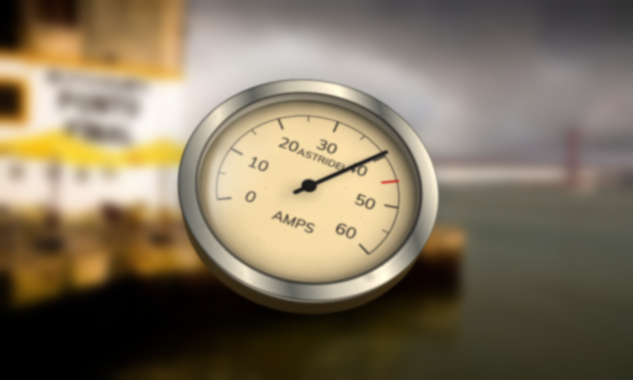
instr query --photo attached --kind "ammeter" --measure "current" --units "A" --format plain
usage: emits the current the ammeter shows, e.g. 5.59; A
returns 40; A
